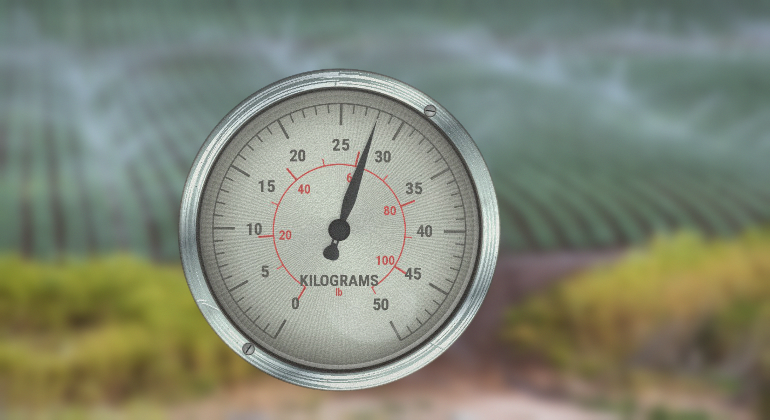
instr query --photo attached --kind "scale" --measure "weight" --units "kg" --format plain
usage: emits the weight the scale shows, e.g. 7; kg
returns 28; kg
